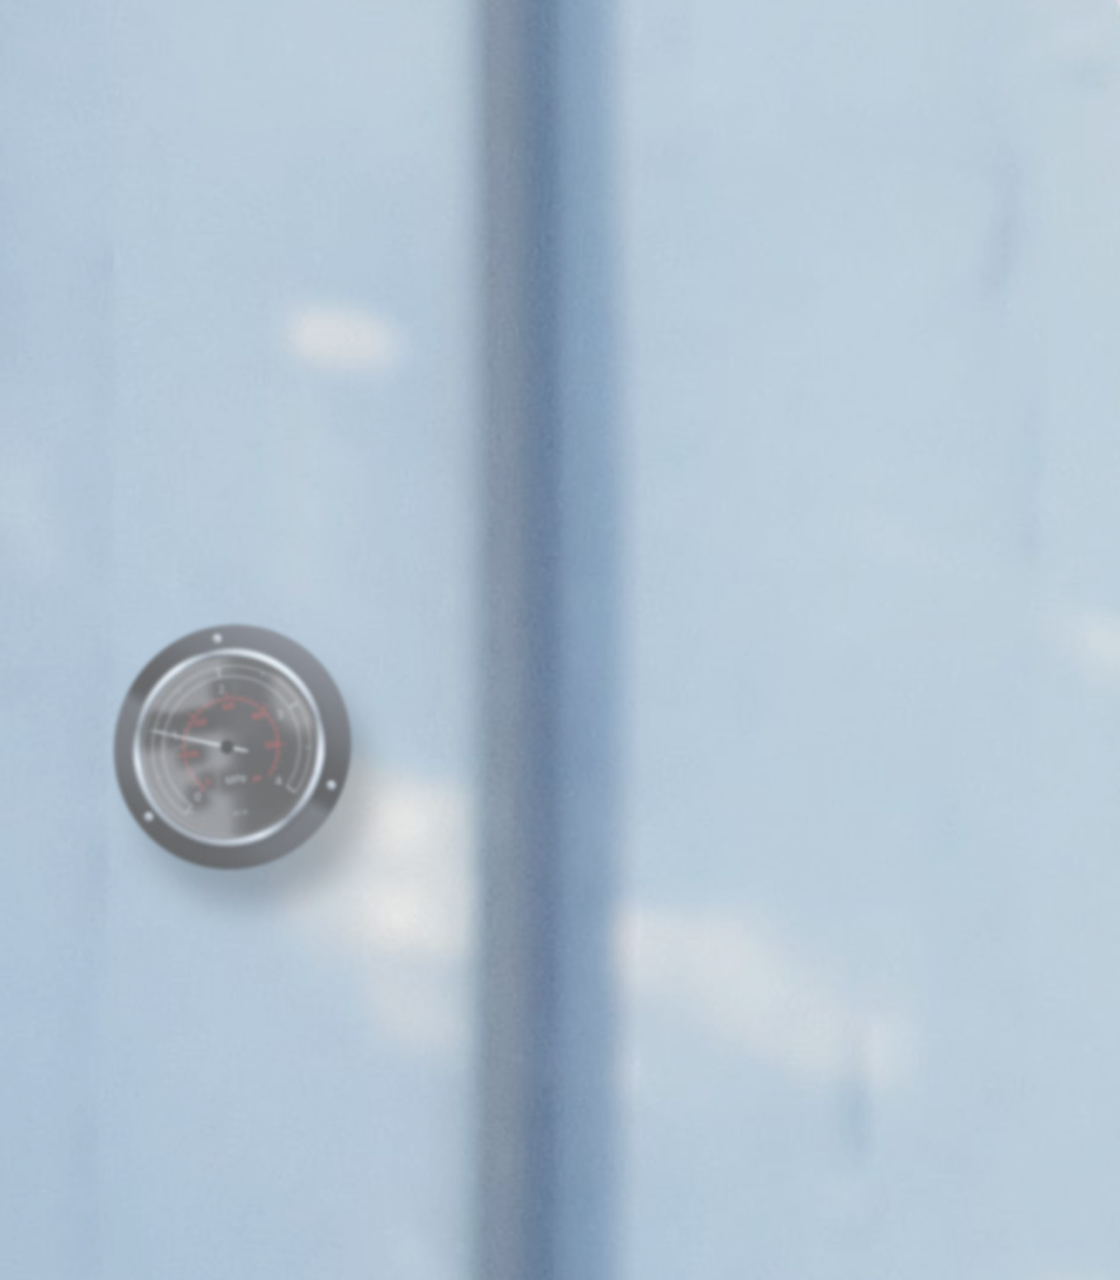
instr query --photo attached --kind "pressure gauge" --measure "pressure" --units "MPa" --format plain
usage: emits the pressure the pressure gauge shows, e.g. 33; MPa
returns 1; MPa
